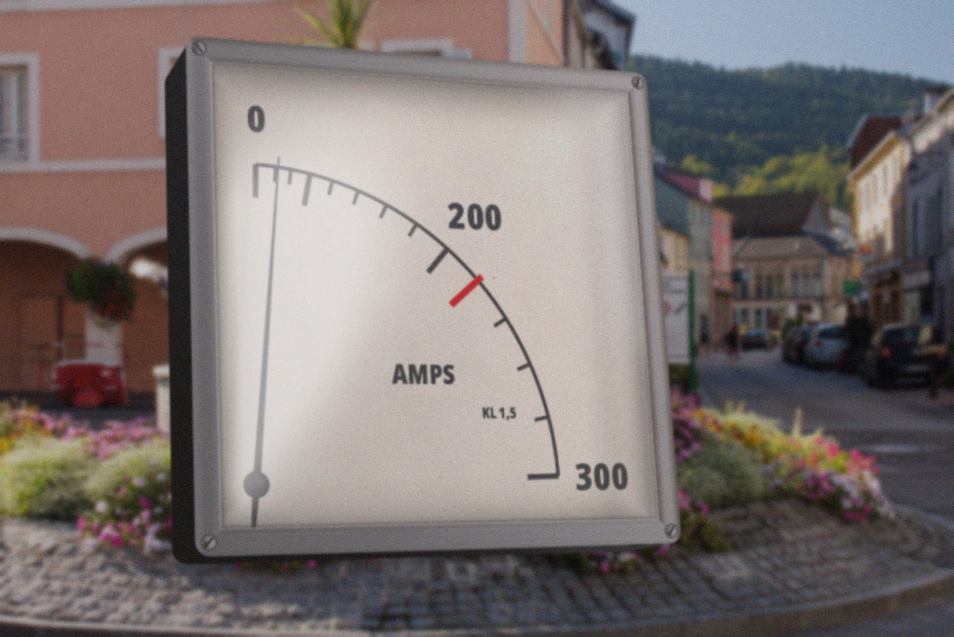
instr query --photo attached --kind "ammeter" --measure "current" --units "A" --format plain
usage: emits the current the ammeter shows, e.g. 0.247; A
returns 60; A
